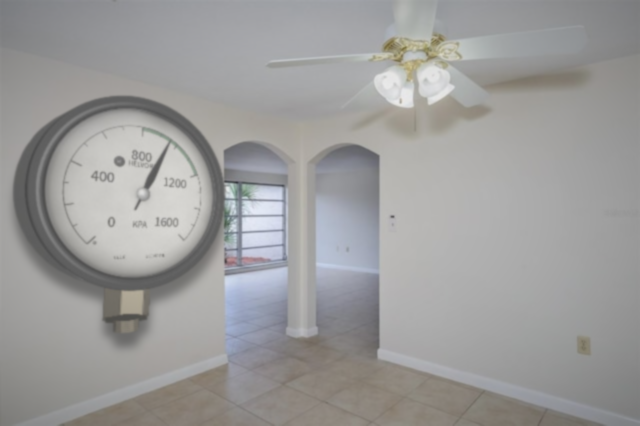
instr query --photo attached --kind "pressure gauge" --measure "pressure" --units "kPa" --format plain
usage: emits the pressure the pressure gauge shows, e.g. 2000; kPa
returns 950; kPa
